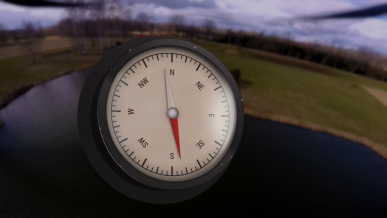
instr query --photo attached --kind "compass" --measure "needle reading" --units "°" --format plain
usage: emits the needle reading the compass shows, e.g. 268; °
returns 170; °
